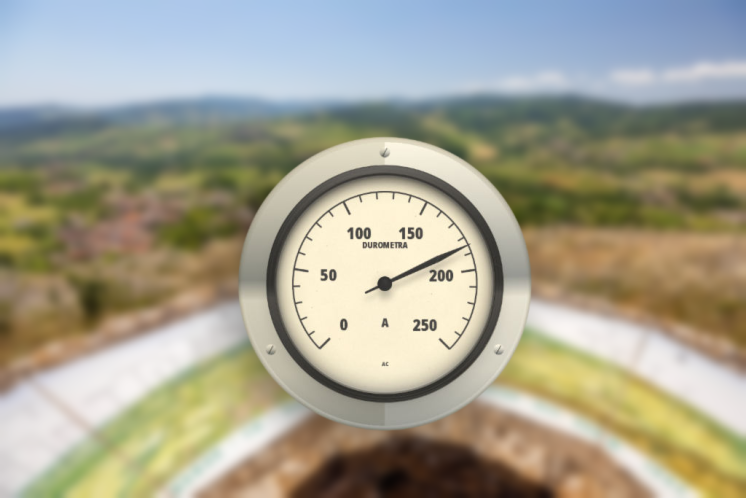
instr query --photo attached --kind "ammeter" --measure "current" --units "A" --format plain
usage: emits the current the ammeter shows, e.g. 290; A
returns 185; A
